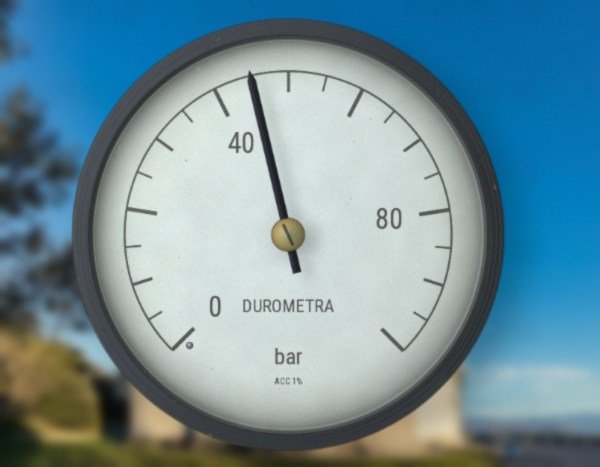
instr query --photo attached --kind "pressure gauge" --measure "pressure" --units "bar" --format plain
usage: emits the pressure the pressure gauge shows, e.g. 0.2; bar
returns 45; bar
